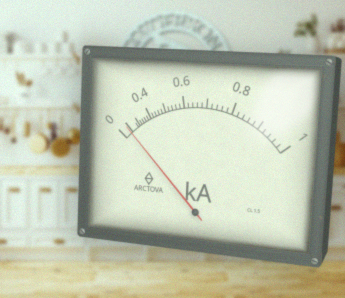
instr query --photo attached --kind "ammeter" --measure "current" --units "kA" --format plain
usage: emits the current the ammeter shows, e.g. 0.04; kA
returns 0.2; kA
